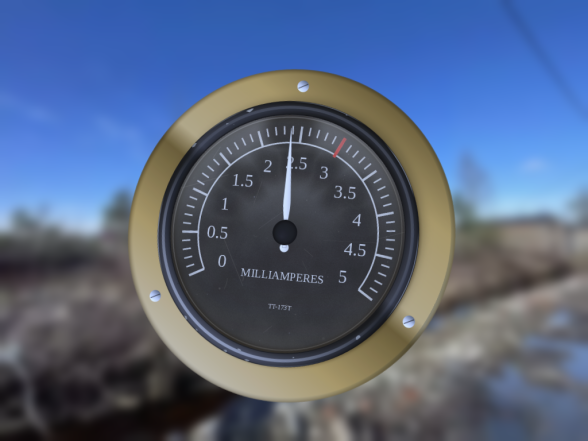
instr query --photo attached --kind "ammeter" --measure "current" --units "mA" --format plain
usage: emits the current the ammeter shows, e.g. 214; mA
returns 2.4; mA
